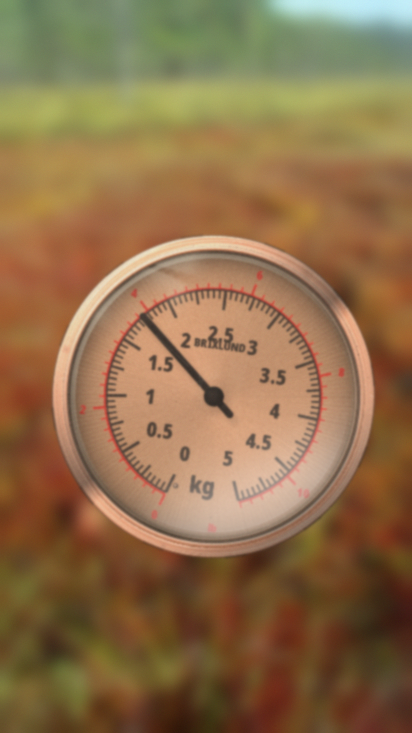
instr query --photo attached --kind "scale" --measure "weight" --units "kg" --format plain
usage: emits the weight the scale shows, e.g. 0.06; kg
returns 1.75; kg
